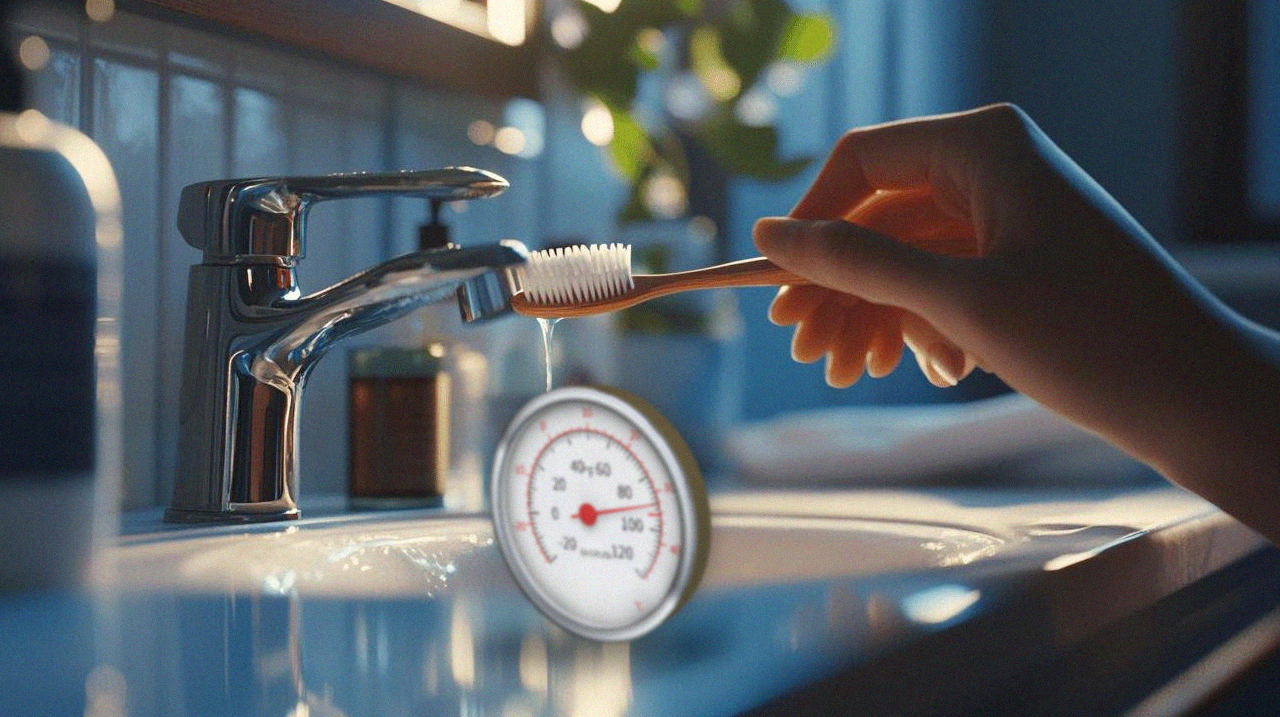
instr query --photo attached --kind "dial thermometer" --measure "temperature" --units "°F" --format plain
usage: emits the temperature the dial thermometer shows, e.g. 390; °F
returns 90; °F
